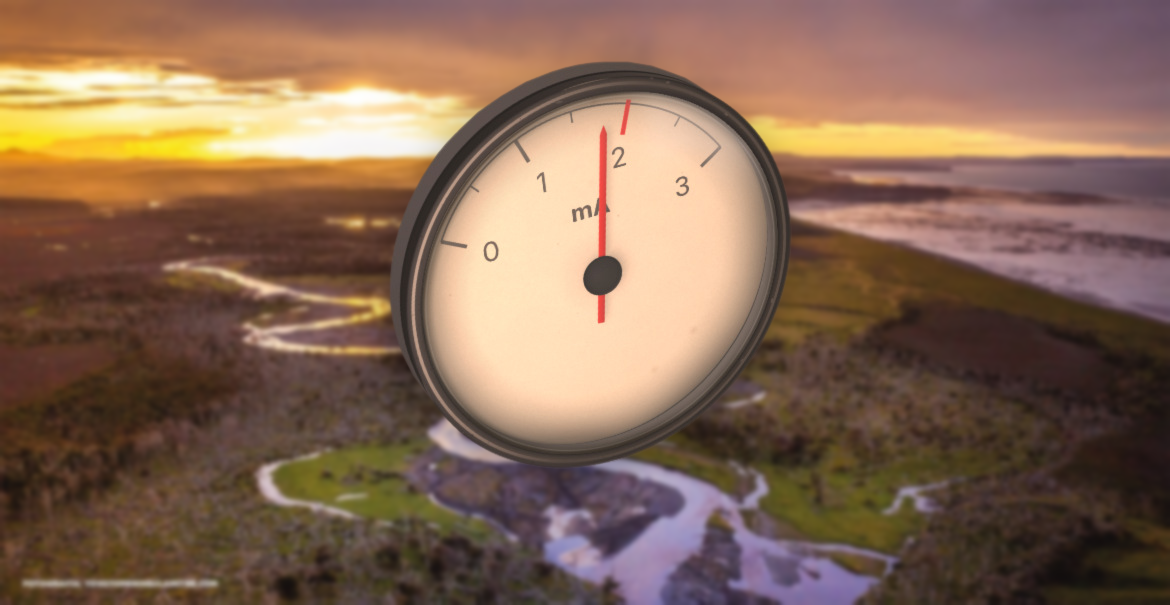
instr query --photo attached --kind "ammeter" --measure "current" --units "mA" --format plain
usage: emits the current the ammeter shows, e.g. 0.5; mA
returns 1.75; mA
